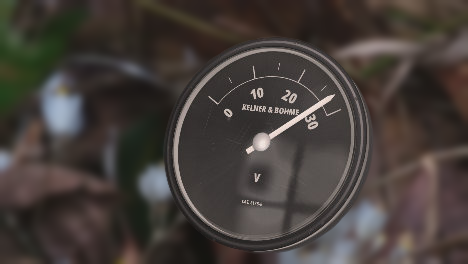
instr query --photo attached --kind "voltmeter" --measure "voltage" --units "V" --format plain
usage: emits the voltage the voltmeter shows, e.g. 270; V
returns 27.5; V
